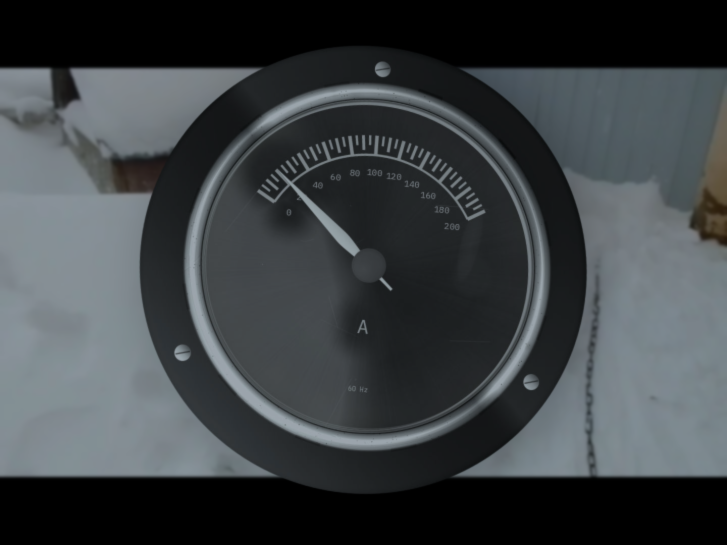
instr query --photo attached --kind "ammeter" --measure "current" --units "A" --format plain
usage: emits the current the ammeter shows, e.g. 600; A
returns 20; A
